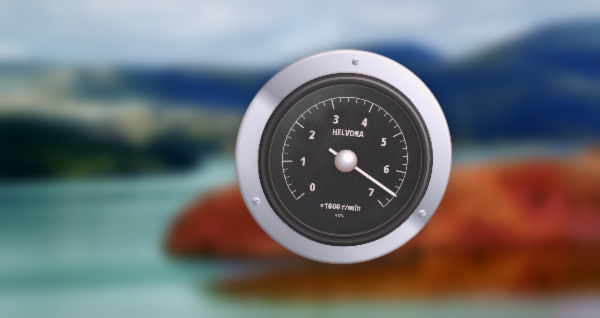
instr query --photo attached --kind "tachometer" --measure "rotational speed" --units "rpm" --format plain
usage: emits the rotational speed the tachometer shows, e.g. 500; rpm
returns 6600; rpm
